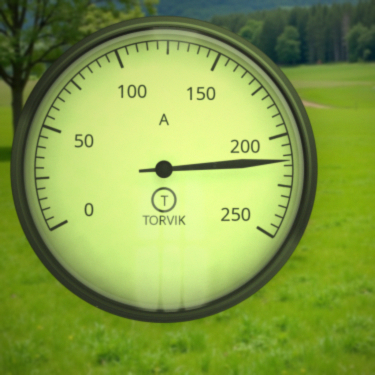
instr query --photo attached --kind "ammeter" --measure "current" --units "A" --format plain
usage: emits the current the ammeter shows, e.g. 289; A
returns 212.5; A
